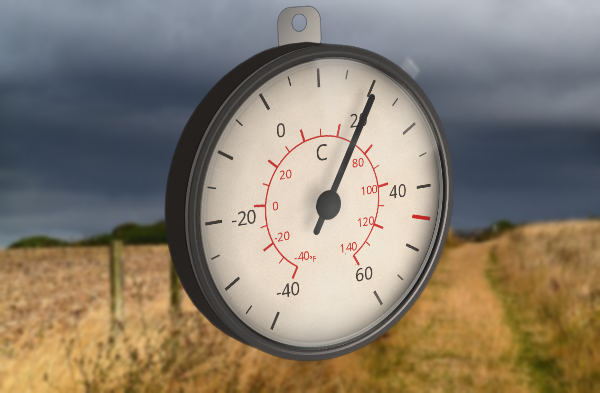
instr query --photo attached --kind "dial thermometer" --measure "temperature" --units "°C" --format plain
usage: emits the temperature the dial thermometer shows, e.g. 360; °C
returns 20; °C
